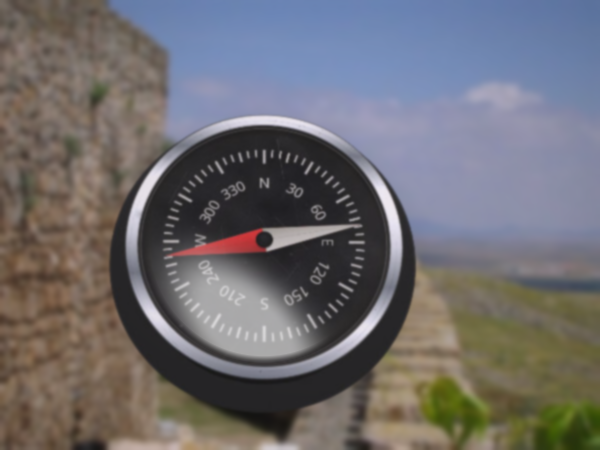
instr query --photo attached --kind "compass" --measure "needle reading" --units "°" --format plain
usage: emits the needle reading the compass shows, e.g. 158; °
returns 260; °
